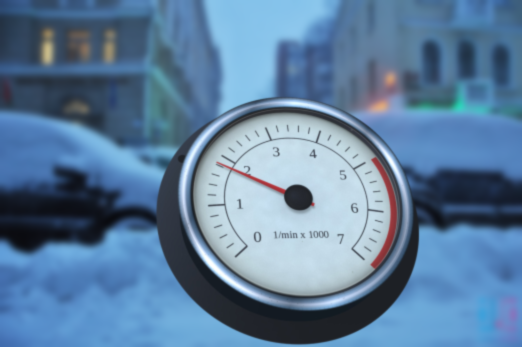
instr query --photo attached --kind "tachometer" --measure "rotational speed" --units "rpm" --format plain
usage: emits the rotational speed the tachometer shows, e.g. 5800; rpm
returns 1800; rpm
